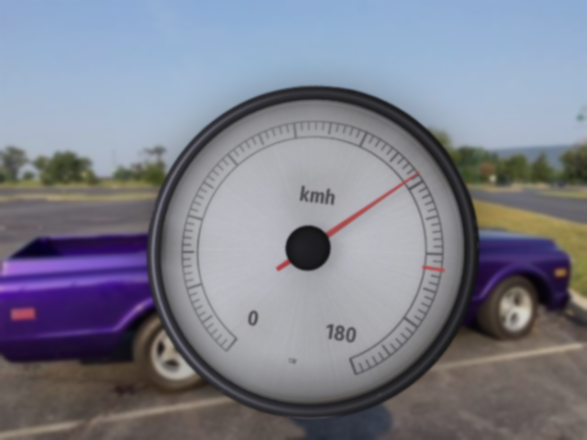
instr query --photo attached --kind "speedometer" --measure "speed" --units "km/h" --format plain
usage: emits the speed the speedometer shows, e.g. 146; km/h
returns 118; km/h
